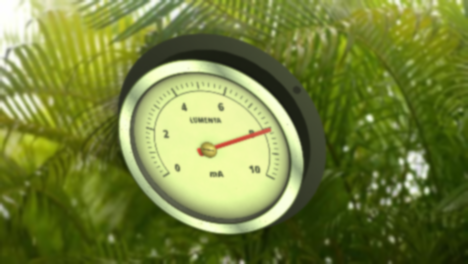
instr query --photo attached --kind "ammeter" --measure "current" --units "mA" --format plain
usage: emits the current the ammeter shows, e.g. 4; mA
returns 8; mA
